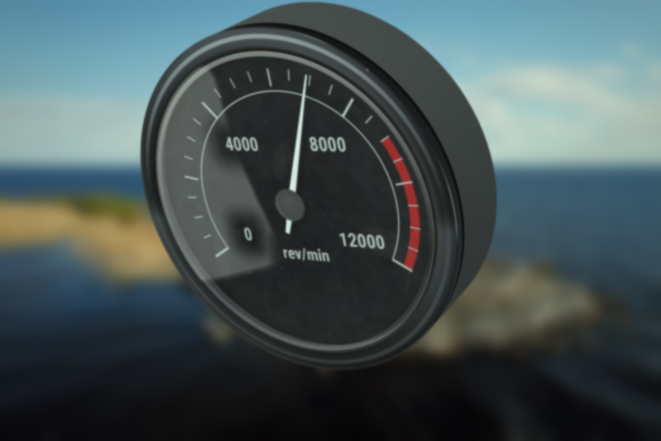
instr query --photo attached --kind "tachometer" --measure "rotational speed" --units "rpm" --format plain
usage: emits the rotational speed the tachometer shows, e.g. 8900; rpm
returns 7000; rpm
